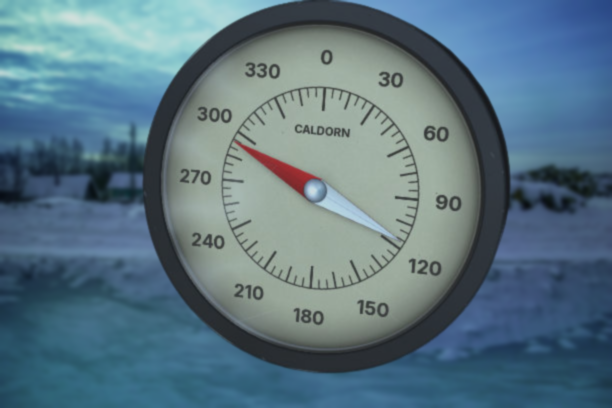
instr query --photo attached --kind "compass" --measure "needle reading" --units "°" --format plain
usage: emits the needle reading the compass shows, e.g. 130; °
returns 295; °
